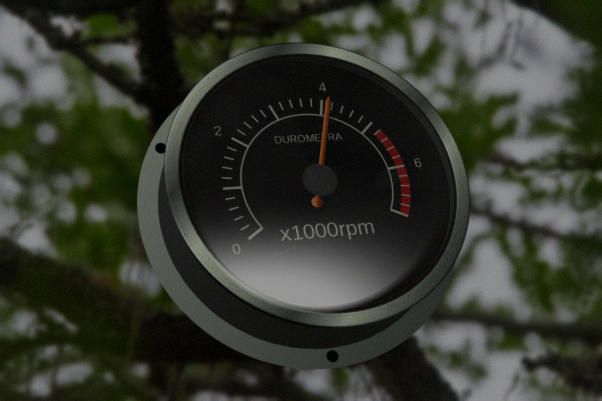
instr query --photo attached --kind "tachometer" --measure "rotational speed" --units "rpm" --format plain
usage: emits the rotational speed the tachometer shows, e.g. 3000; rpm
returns 4100; rpm
